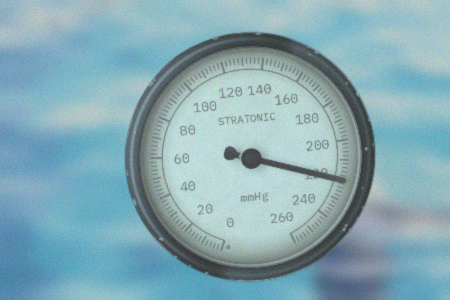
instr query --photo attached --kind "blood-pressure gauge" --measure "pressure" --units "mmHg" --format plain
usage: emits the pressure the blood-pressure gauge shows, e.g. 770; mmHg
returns 220; mmHg
